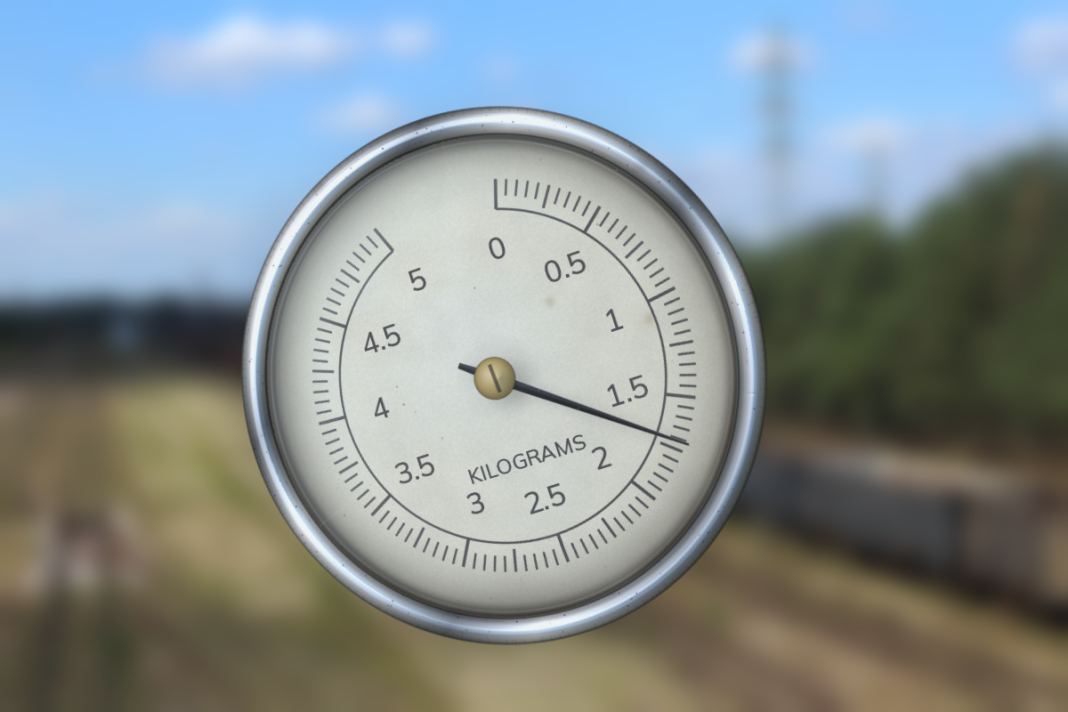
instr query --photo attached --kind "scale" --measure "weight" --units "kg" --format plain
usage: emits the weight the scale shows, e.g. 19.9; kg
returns 1.7; kg
